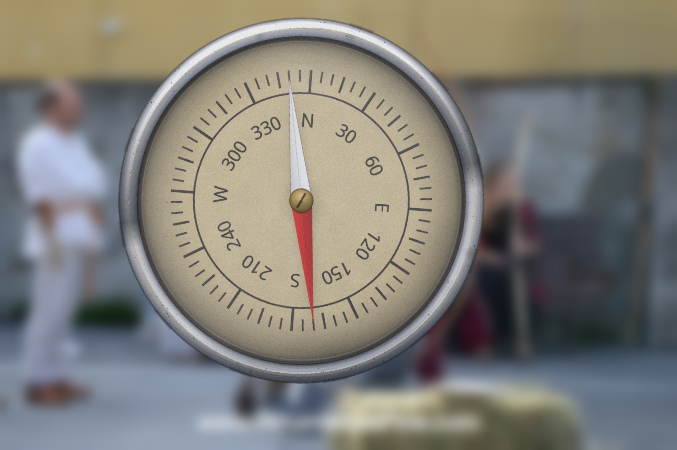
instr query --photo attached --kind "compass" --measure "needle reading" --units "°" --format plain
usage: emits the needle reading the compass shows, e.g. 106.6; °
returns 170; °
